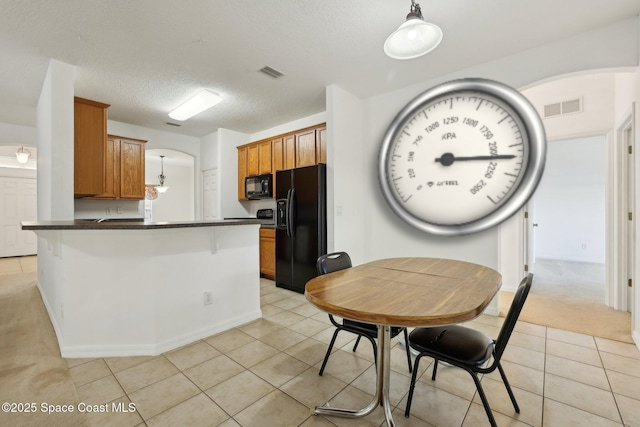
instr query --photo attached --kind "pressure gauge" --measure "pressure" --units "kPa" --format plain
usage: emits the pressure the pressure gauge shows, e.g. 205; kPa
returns 2100; kPa
